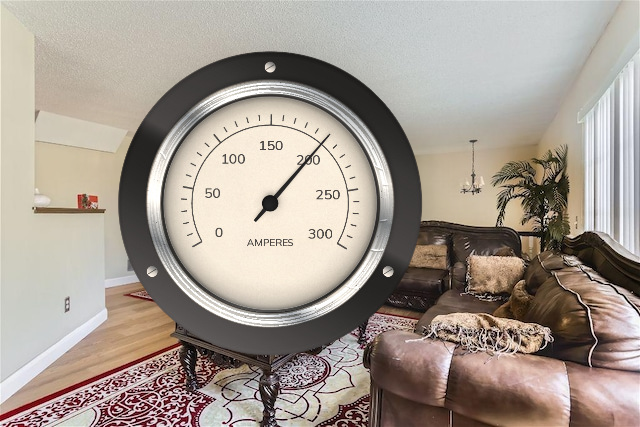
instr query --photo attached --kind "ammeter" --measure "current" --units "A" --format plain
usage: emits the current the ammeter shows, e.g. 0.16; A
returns 200; A
